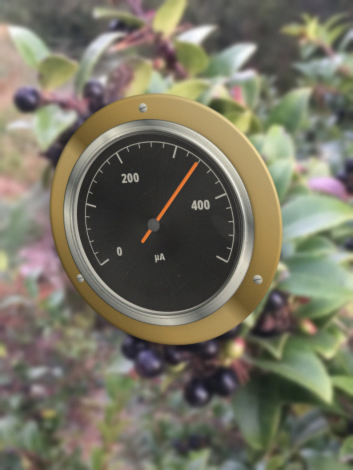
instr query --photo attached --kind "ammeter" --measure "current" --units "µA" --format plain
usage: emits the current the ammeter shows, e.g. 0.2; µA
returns 340; µA
